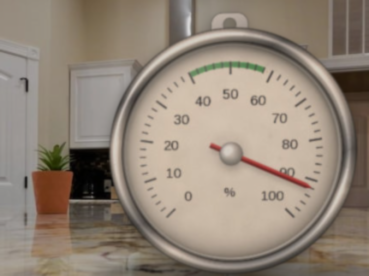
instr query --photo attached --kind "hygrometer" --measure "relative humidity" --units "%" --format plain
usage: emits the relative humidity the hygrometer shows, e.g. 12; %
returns 92; %
